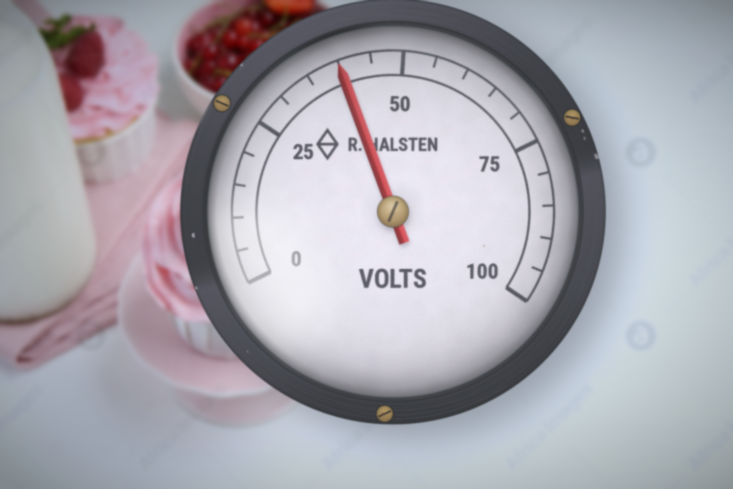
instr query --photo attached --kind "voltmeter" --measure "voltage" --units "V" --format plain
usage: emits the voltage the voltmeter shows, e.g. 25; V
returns 40; V
